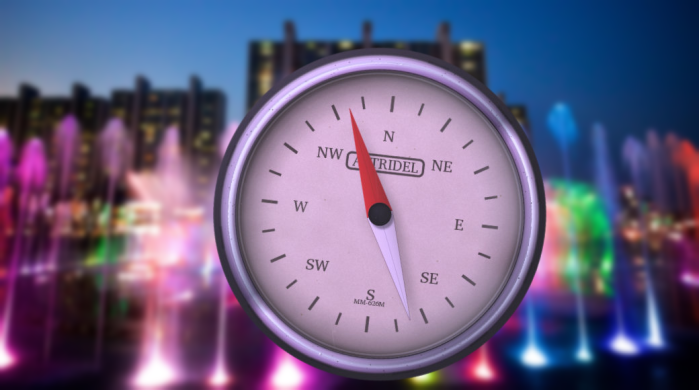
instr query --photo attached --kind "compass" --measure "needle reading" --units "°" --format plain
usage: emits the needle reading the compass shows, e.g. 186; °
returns 337.5; °
